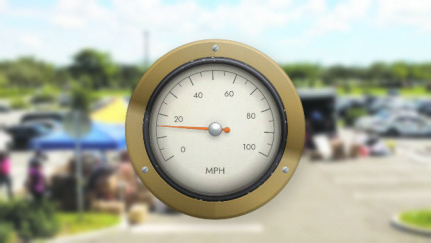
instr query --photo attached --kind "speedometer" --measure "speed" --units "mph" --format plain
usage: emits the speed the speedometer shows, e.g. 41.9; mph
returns 15; mph
